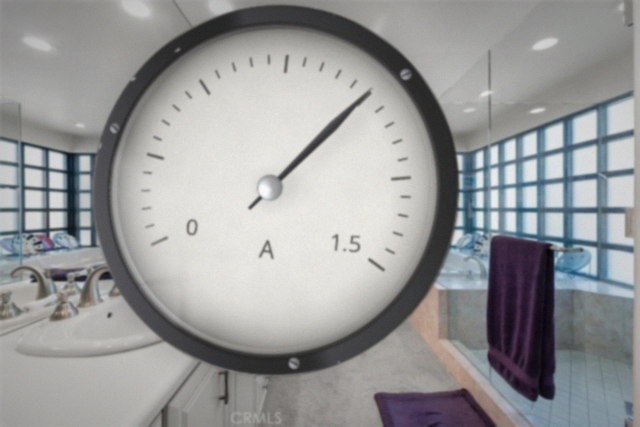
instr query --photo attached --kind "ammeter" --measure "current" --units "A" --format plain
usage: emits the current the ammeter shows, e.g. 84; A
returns 1; A
